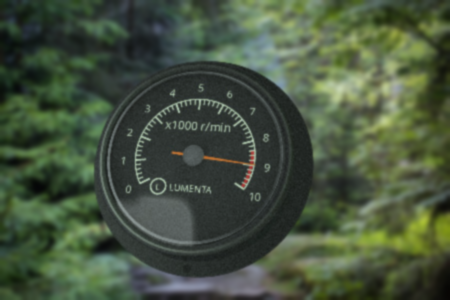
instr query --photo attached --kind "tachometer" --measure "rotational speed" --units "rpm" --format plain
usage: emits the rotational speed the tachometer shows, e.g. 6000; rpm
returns 9000; rpm
